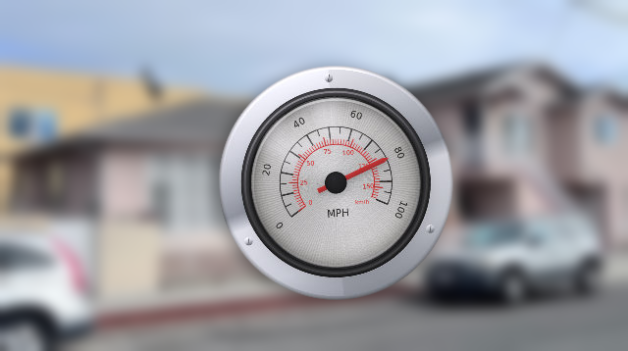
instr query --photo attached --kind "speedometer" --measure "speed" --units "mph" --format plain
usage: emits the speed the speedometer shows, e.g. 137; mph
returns 80; mph
